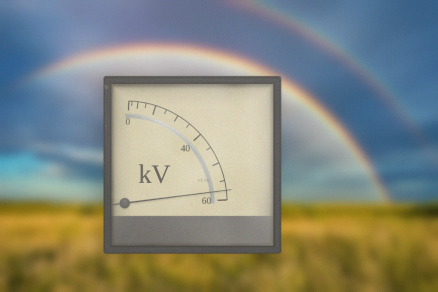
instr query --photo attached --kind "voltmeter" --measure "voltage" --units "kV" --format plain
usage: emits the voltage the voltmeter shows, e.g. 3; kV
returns 57.5; kV
